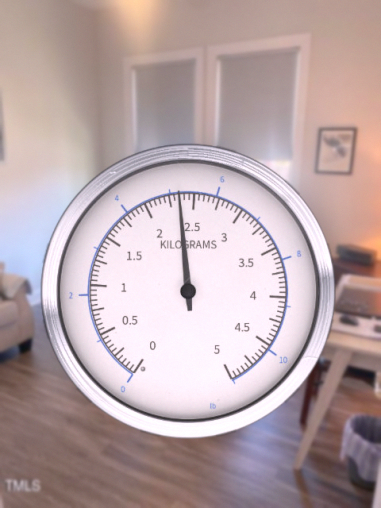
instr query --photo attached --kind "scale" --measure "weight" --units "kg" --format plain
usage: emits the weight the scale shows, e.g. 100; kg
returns 2.35; kg
